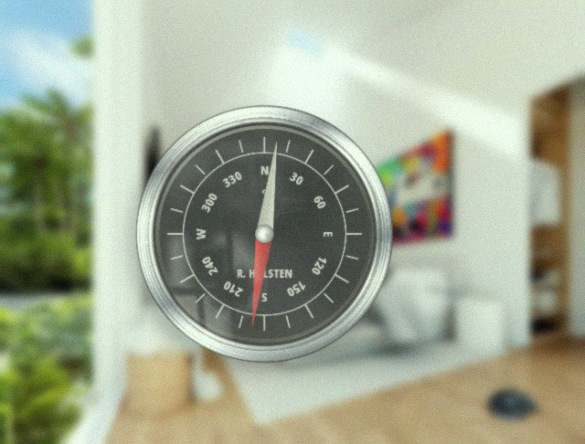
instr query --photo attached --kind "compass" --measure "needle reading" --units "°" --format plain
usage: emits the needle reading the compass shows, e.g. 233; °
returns 187.5; °
